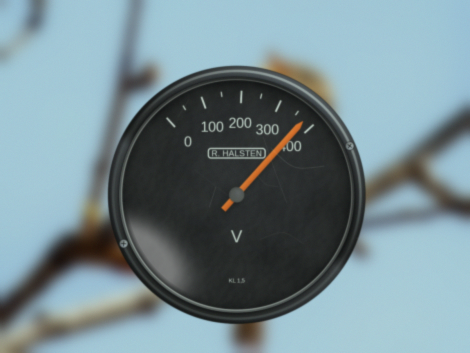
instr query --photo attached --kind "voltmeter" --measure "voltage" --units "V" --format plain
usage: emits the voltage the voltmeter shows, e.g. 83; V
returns 375; V
